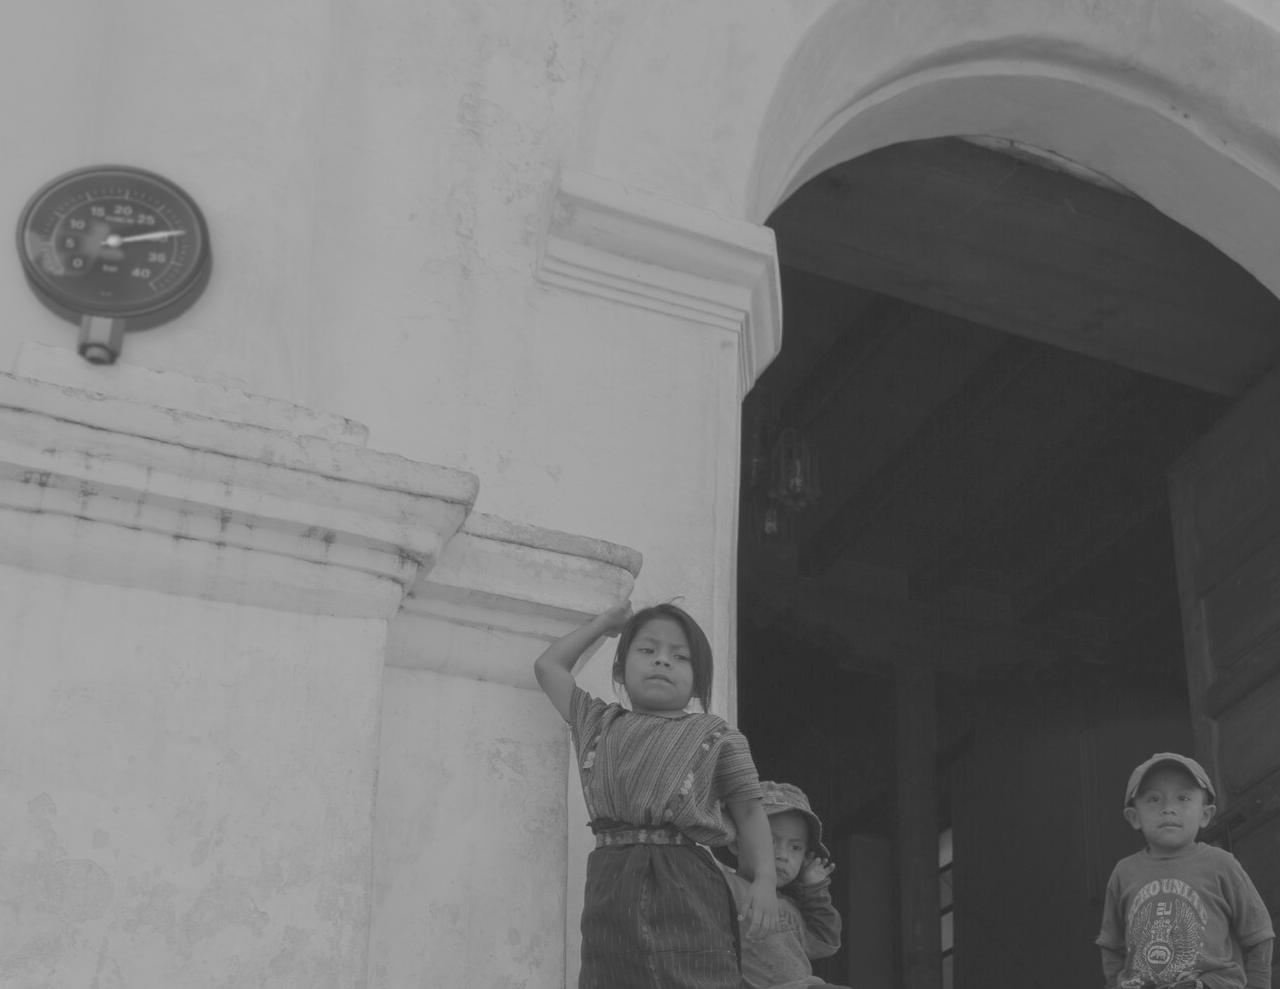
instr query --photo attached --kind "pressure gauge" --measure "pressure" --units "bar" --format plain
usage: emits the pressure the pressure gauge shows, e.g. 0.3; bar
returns 30; bar
